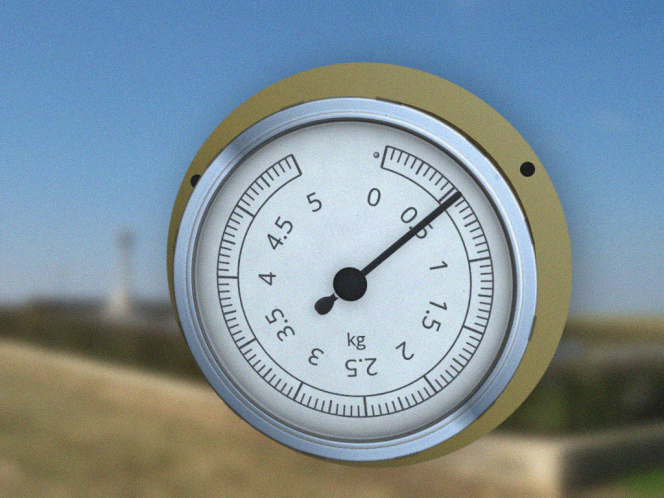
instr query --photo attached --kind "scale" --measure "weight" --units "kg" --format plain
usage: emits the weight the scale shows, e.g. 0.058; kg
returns 0.55; kg
